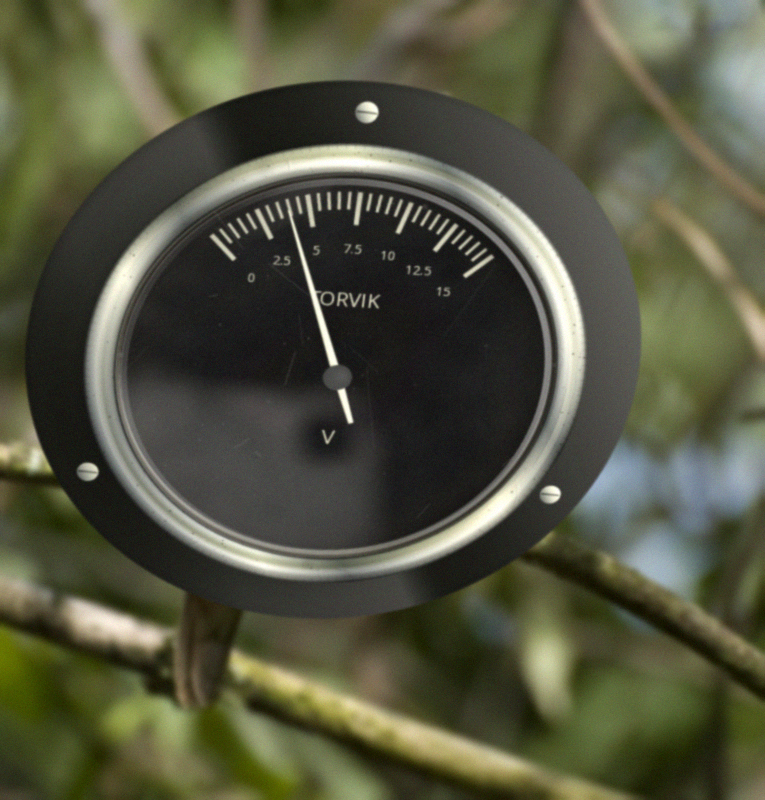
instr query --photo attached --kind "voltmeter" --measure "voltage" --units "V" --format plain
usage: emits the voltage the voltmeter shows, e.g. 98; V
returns 4; V
